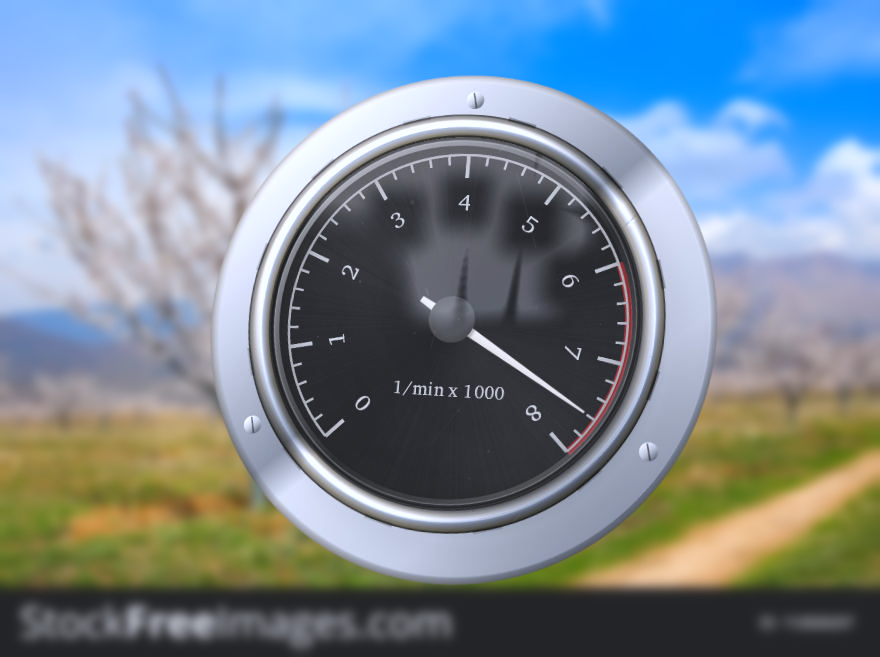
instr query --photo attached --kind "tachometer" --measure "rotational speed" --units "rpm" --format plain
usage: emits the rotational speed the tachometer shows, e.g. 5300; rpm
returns 7600; rpm
